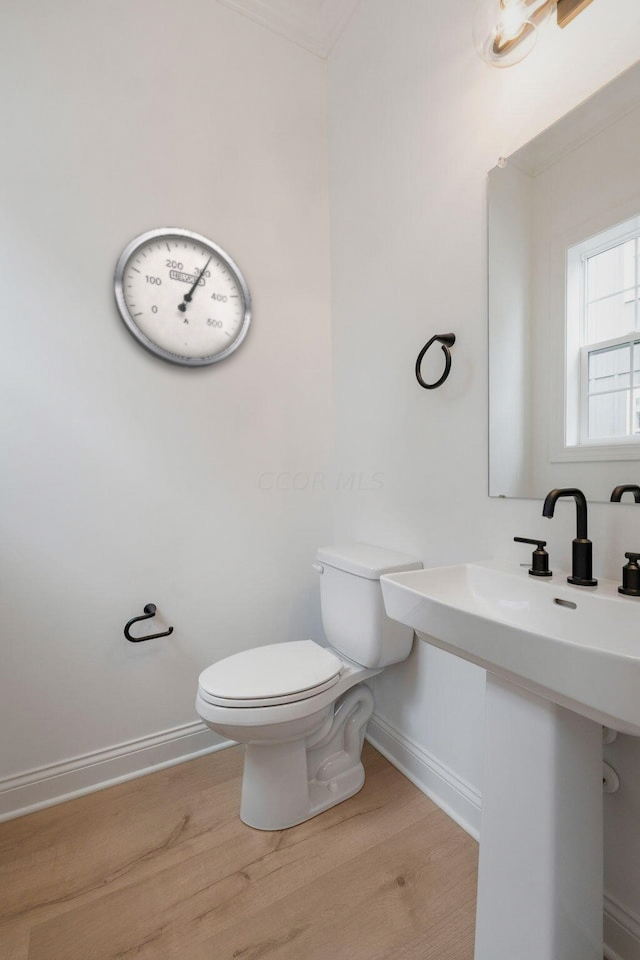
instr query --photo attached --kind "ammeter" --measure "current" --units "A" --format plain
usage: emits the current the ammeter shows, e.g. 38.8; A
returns 300; A
